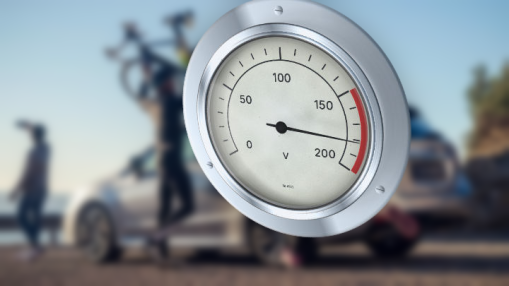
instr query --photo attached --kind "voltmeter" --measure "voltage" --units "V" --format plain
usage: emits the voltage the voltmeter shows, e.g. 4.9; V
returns 180; V
